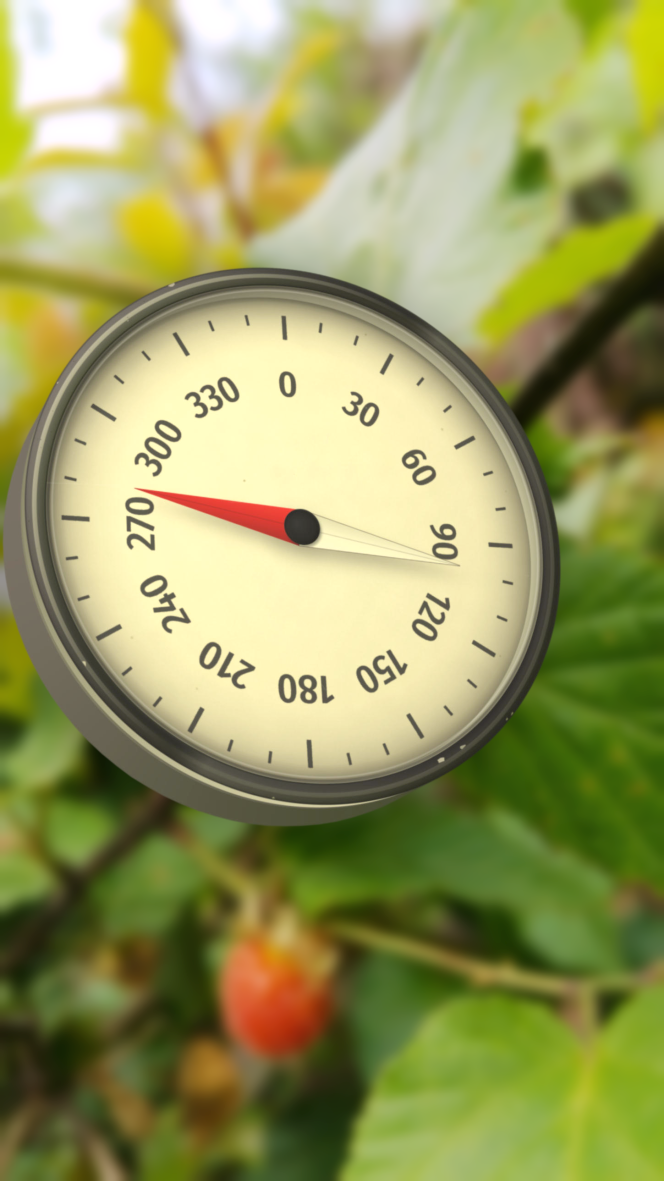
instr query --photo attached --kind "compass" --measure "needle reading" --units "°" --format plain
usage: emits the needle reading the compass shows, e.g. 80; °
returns 280; °
